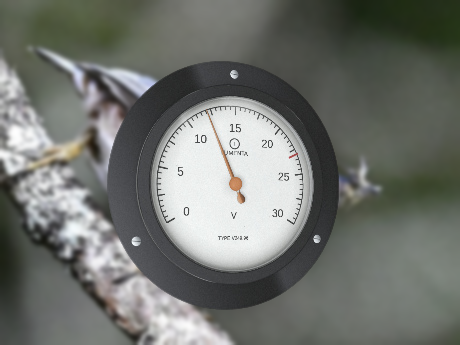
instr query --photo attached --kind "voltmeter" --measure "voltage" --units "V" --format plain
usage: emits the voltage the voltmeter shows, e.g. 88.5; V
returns 12; V
